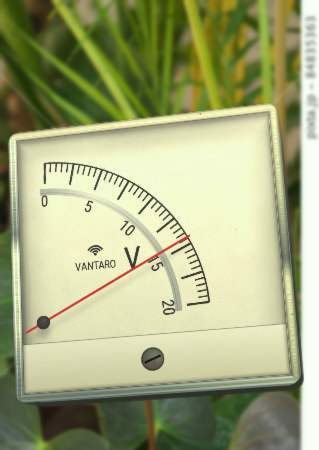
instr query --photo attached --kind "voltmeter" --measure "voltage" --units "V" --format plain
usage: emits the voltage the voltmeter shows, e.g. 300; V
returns 14.5; V
